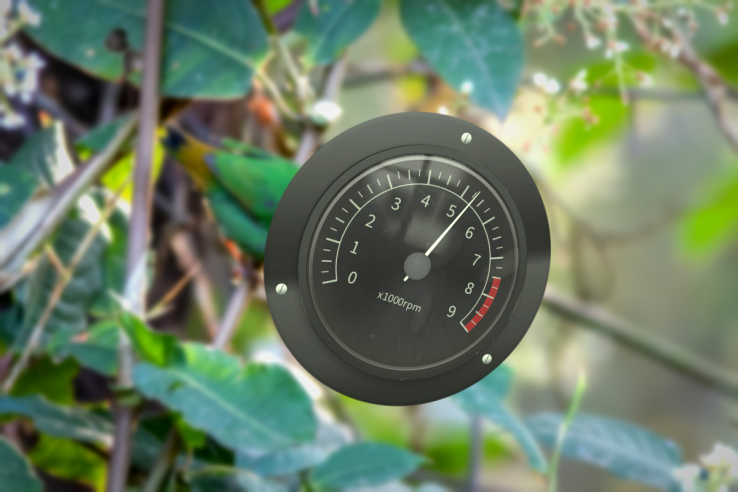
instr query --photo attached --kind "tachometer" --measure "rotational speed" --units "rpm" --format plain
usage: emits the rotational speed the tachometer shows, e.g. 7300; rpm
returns 5250; rpm
